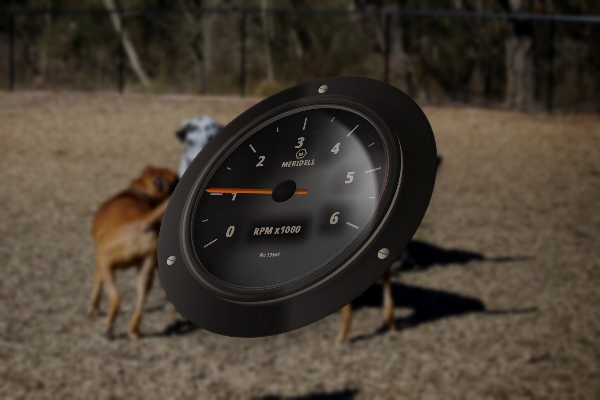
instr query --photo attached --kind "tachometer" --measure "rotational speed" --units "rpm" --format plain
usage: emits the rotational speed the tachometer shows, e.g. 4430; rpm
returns 1000; rpm
